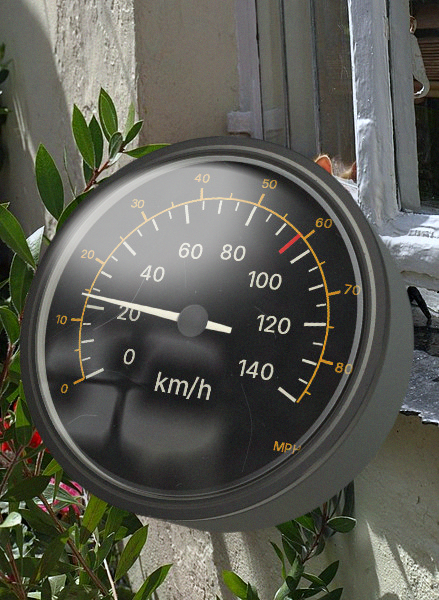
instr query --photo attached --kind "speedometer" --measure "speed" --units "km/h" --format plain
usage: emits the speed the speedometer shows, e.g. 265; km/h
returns 22.5; km/h
